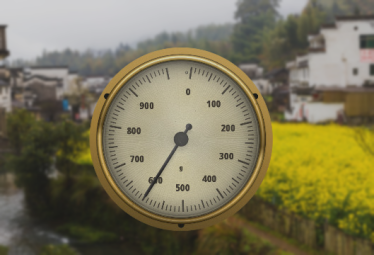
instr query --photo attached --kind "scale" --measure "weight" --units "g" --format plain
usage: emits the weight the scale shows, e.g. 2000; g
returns 600; g
